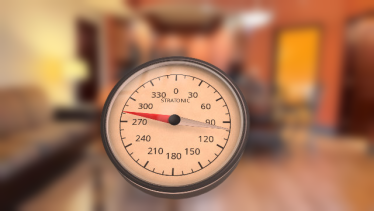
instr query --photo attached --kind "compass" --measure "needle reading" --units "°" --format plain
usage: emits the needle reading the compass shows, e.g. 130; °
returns 280; °
